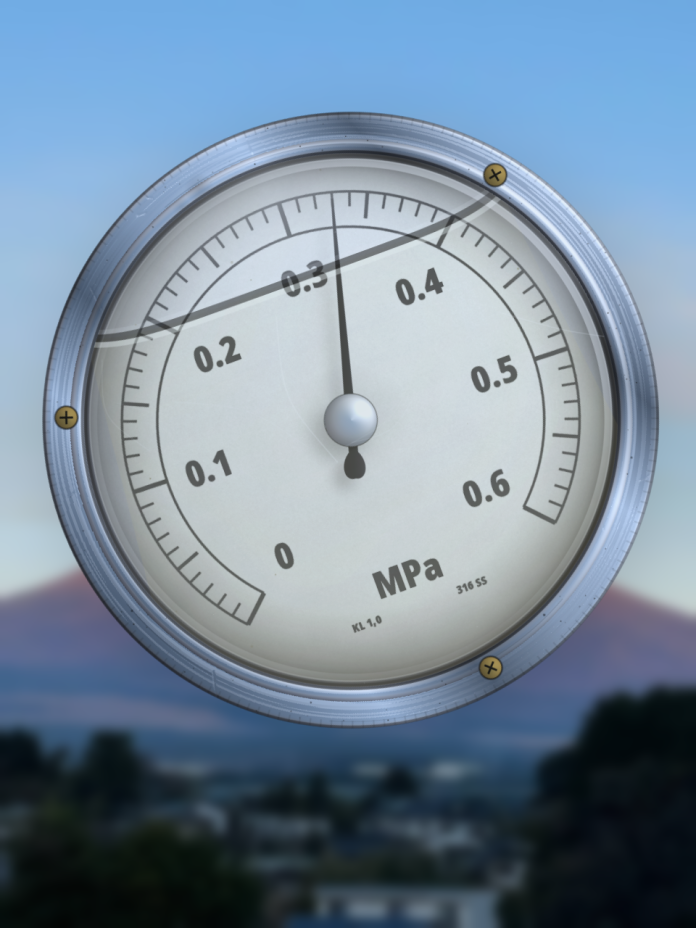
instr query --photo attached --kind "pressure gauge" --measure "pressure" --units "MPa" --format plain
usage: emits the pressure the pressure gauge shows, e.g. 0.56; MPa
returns 0.33; MPa
